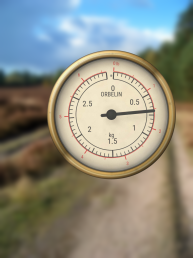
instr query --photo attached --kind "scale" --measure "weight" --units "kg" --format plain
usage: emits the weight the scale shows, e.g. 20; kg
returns 0.7; kg
